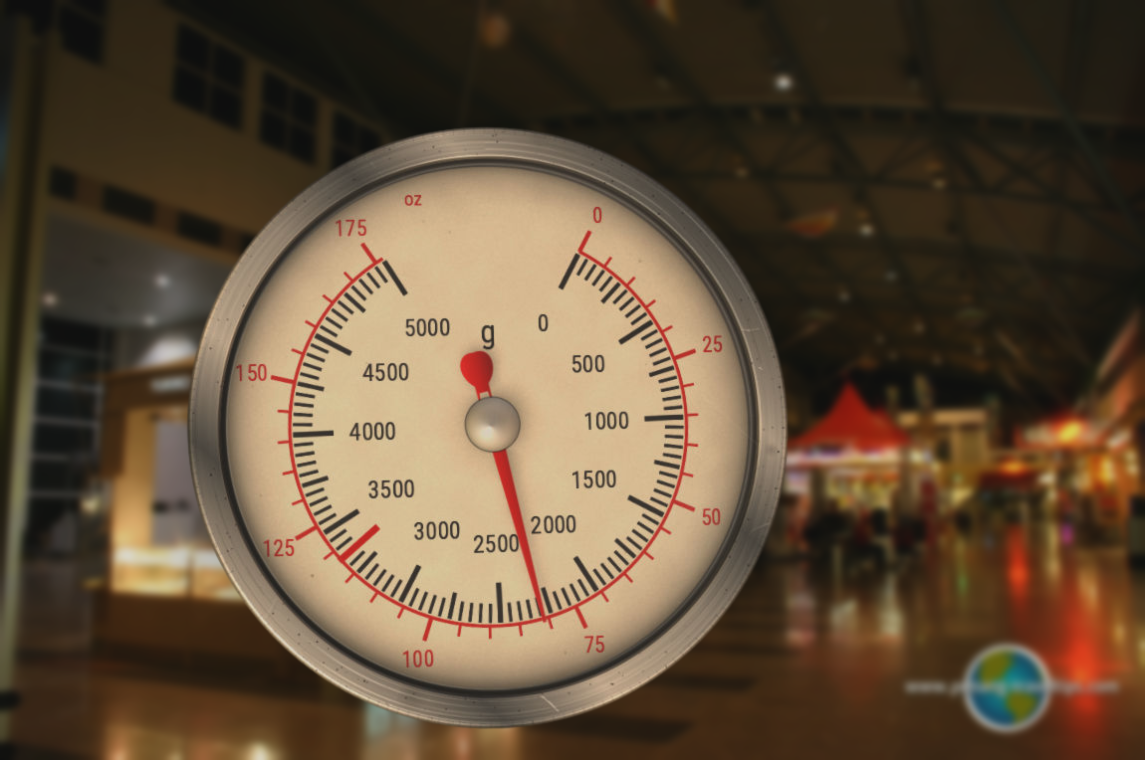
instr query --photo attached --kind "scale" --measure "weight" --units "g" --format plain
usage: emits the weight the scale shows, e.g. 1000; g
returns 2300; g
